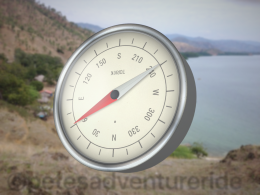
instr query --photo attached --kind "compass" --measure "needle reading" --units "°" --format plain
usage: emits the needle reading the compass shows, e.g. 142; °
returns 60; °
